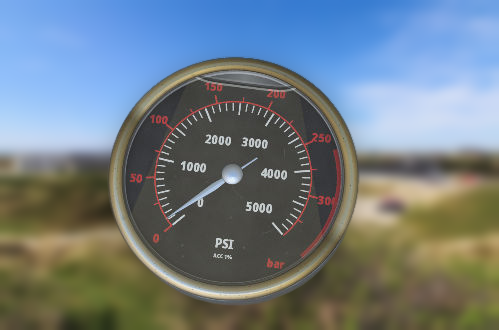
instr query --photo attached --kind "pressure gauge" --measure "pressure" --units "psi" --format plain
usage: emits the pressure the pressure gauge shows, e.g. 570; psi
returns 100; psi
